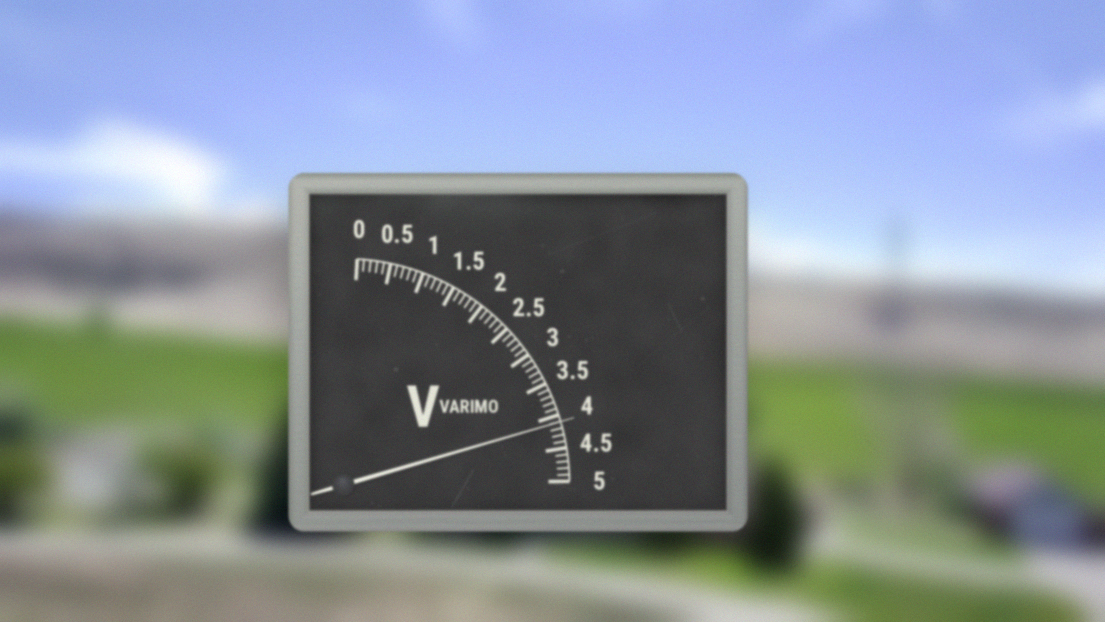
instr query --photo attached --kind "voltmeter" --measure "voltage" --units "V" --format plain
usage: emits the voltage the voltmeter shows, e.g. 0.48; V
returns 4.1; V
